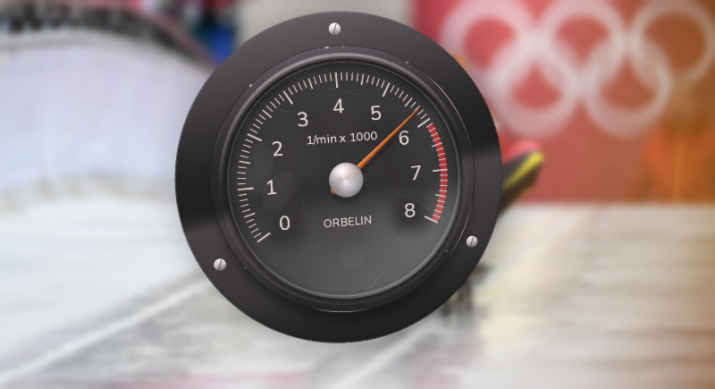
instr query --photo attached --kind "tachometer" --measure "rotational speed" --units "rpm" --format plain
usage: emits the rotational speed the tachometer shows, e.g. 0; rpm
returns 5700; rpm
